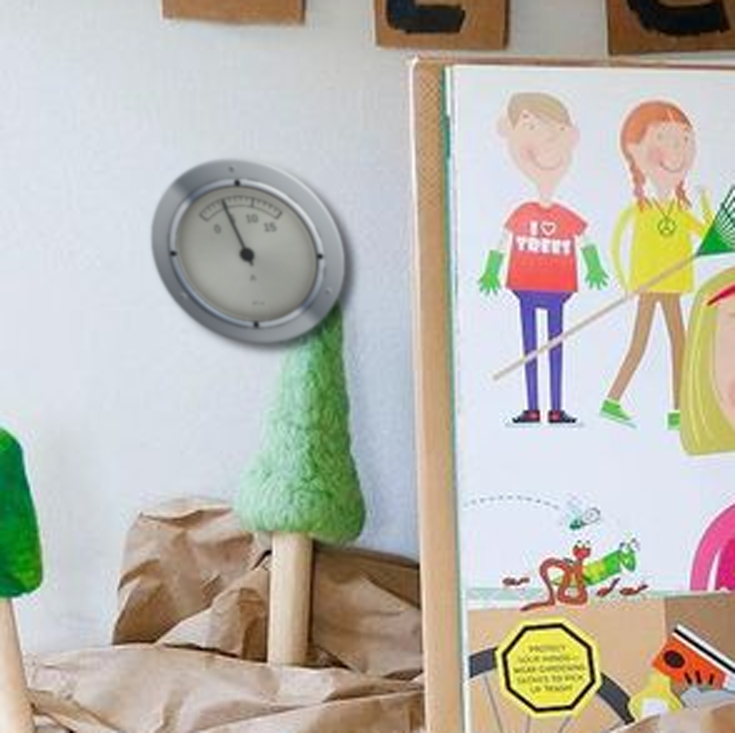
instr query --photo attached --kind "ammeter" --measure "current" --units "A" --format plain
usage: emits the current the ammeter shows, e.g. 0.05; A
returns 5; A
